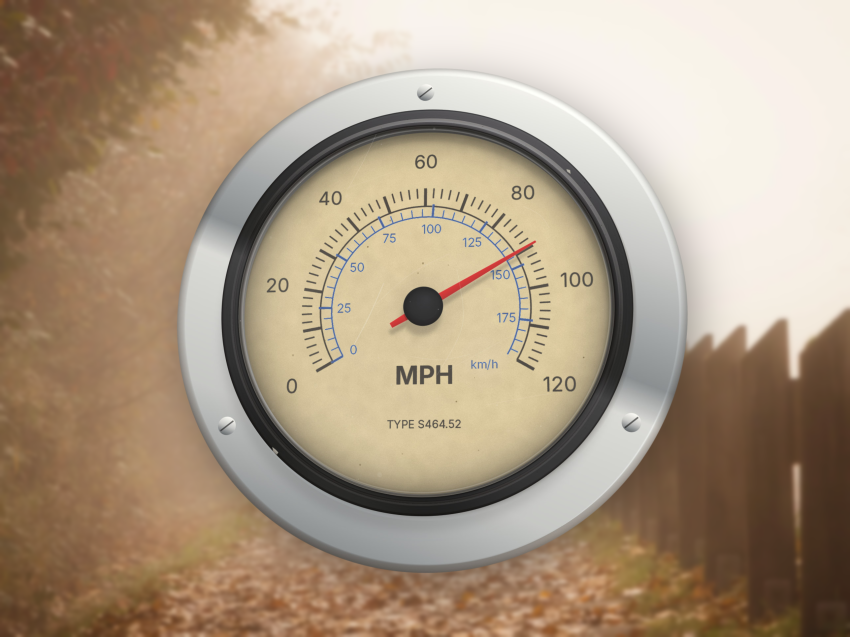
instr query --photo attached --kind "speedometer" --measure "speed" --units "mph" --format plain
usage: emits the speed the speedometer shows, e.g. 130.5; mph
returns 90; mph
